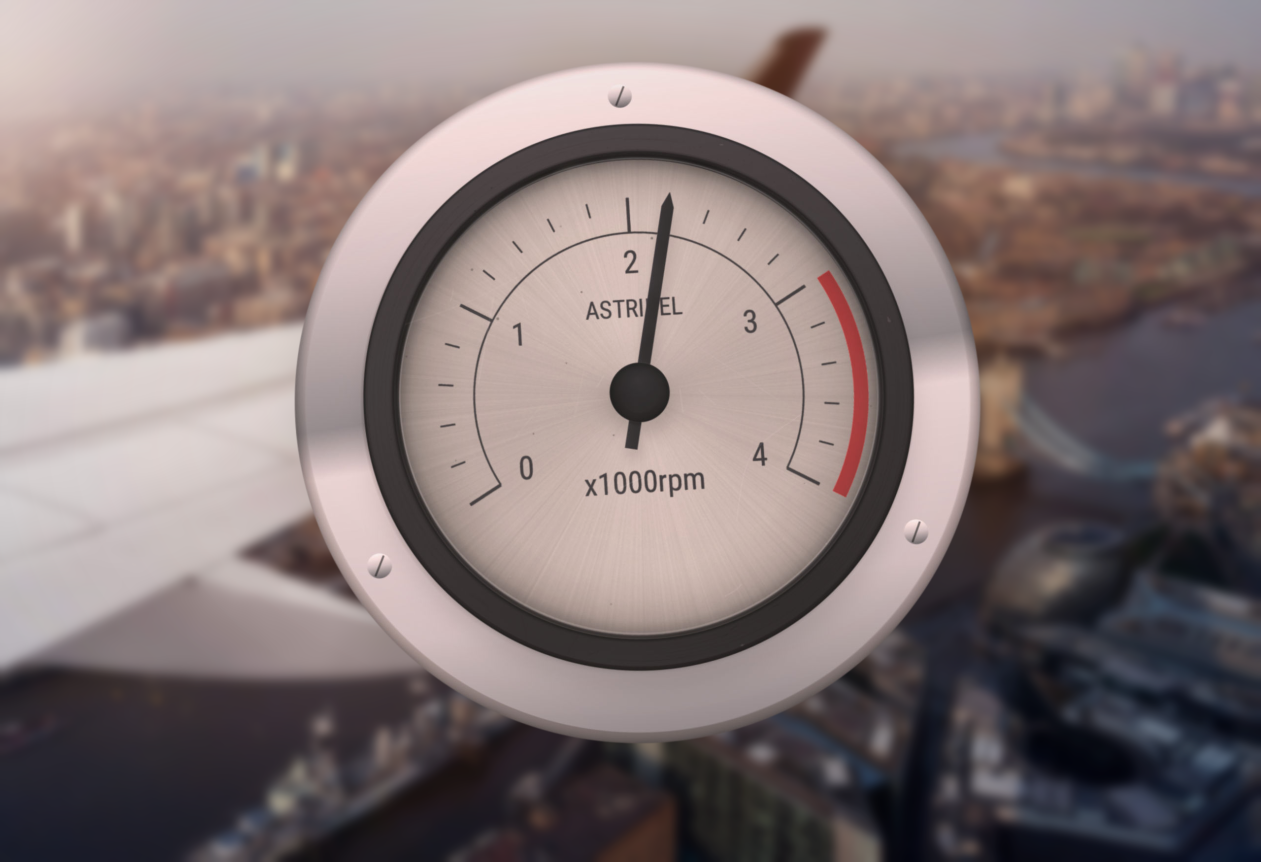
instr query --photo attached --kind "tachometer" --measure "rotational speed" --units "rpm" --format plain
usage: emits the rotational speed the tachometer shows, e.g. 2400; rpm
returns 2200; rpm
